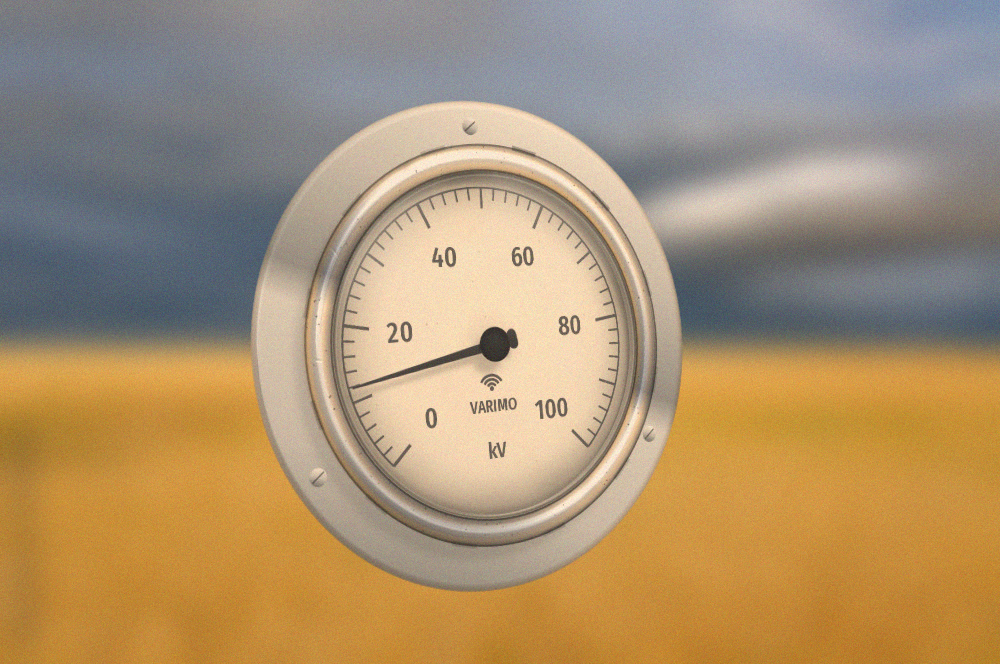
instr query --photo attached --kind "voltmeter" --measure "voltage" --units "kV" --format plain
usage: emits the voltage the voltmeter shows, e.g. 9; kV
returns 12; kV
